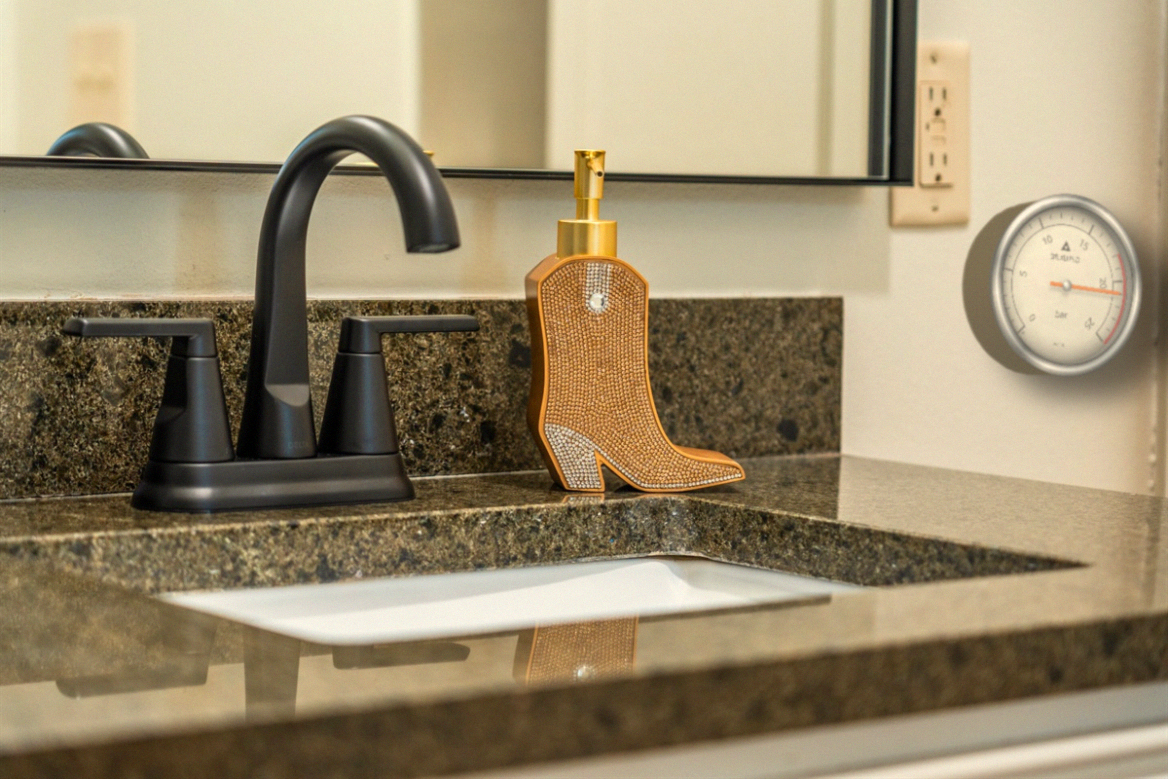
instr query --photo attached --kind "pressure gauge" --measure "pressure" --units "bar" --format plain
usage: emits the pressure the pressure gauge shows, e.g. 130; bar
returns 21; bar
